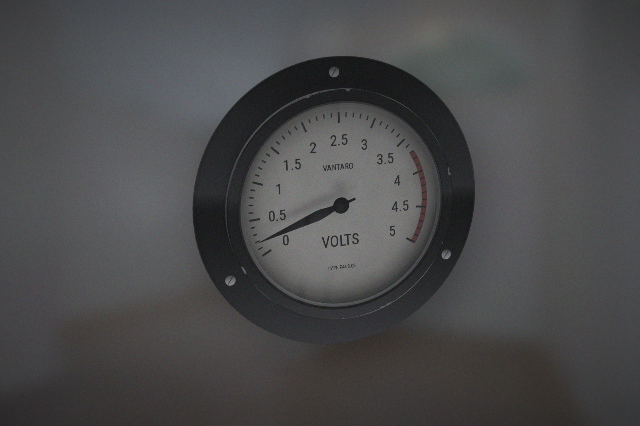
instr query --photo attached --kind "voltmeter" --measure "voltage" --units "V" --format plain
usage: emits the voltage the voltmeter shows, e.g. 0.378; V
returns 0.2; V
